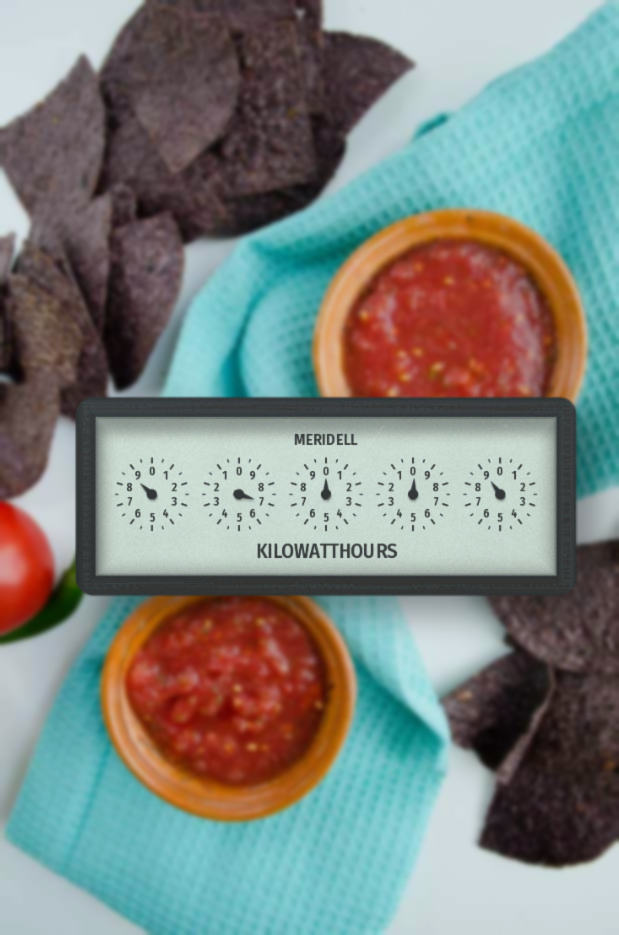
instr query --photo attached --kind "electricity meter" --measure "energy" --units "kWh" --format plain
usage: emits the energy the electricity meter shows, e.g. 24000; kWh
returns 86999; kWh
